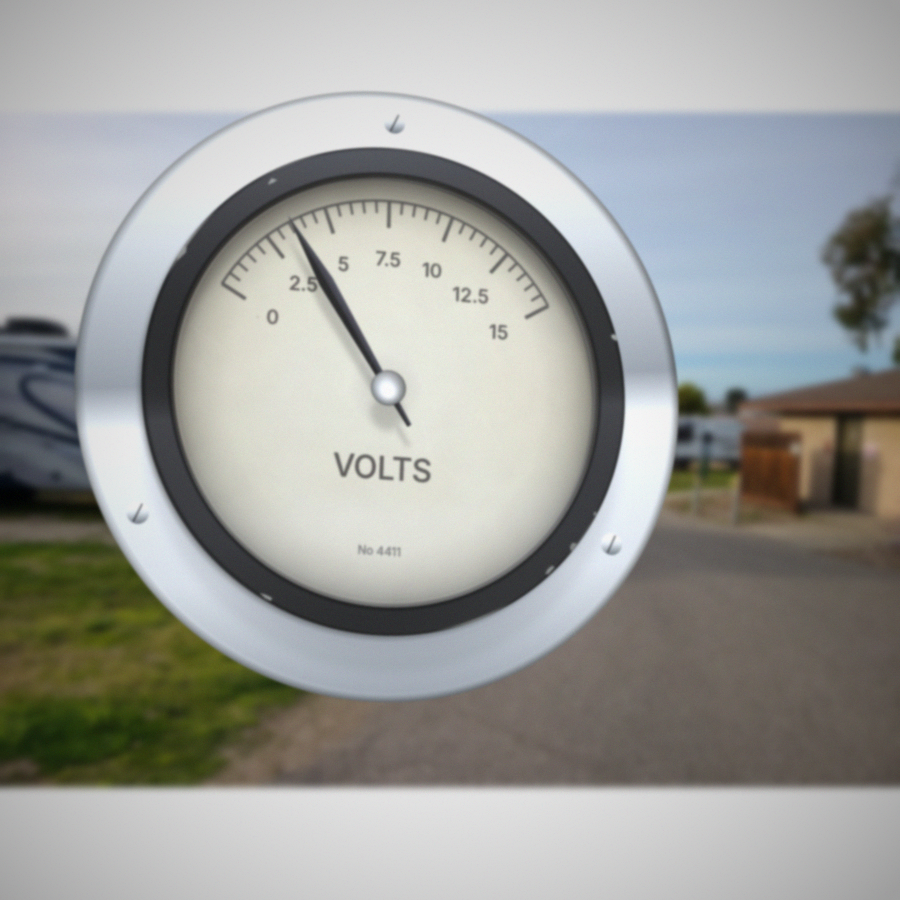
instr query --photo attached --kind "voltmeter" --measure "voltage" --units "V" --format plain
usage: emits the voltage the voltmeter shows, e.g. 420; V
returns 3.5; V
